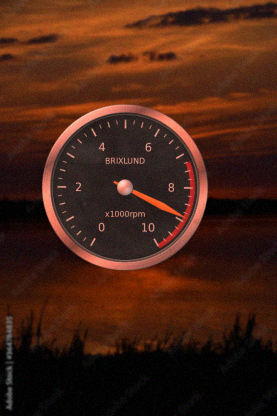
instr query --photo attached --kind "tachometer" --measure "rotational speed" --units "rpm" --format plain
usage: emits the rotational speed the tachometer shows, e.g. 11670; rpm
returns 8875; rpm
